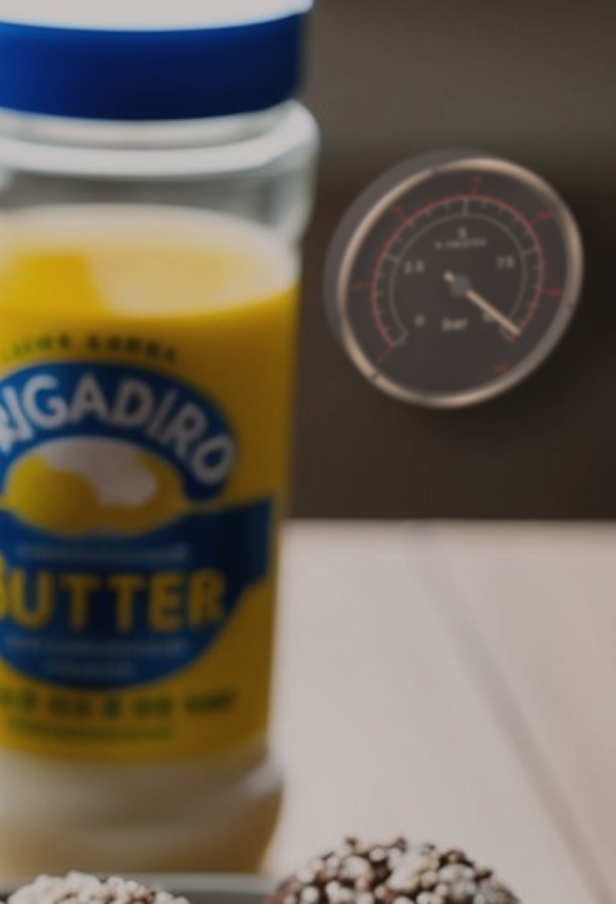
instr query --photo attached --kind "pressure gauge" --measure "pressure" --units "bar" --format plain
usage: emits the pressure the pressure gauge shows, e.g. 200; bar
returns 9.75; bar
